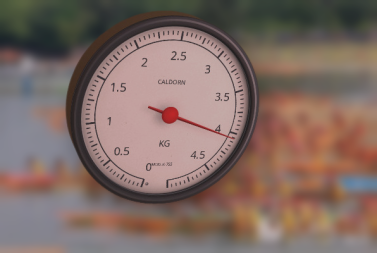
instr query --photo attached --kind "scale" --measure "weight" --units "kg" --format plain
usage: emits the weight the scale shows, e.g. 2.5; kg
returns 4.05; kg
